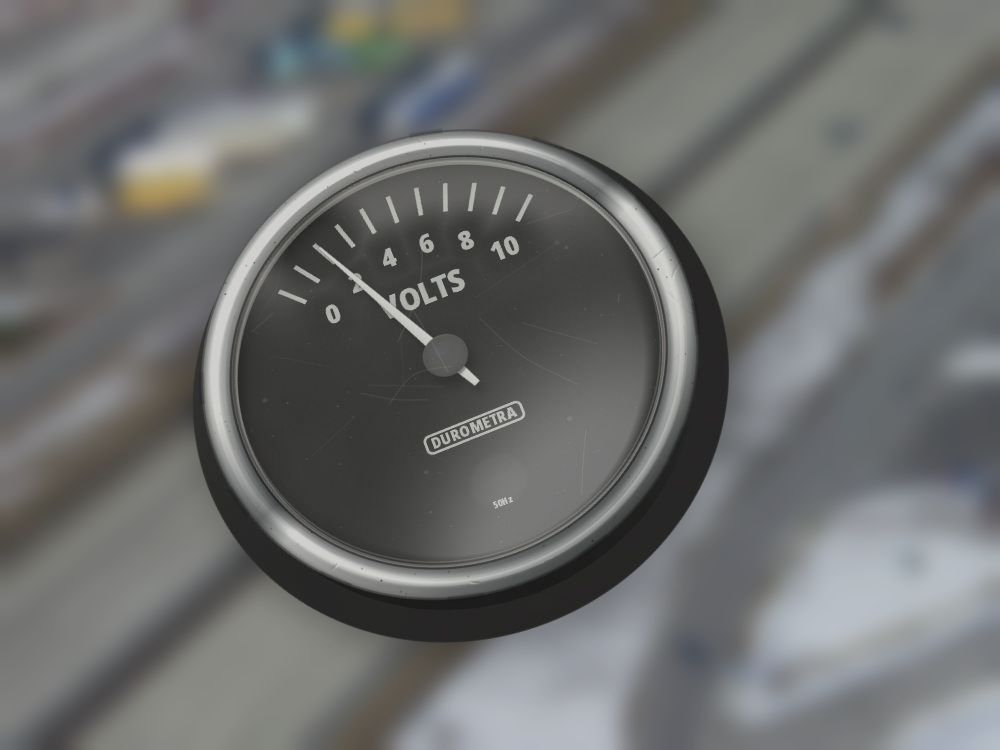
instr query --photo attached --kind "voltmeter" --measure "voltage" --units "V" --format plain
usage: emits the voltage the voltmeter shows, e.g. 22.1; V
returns 2; V
